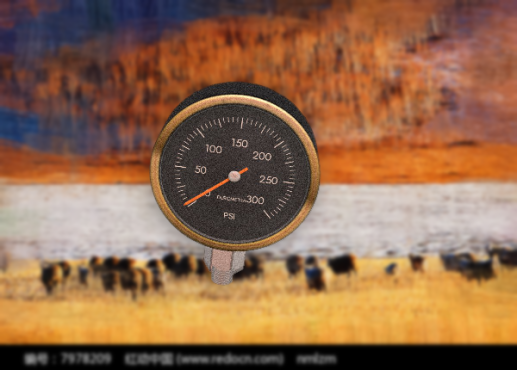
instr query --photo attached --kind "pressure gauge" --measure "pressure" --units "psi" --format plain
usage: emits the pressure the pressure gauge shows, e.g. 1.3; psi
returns 5; psi
